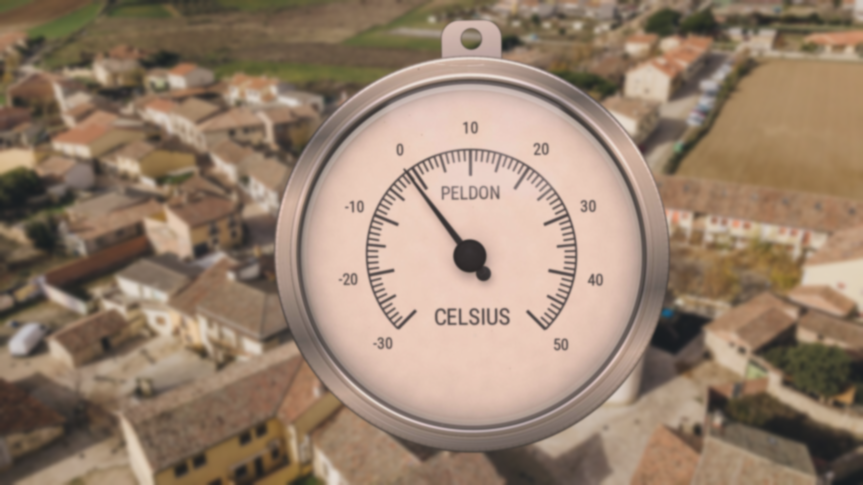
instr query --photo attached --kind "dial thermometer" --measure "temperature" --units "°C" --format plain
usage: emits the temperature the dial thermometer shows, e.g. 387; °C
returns -1; °C
